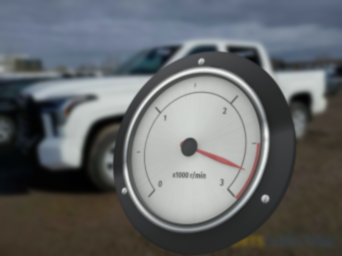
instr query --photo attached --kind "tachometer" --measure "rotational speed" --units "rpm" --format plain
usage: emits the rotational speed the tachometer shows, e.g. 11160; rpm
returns 2750; rpm
